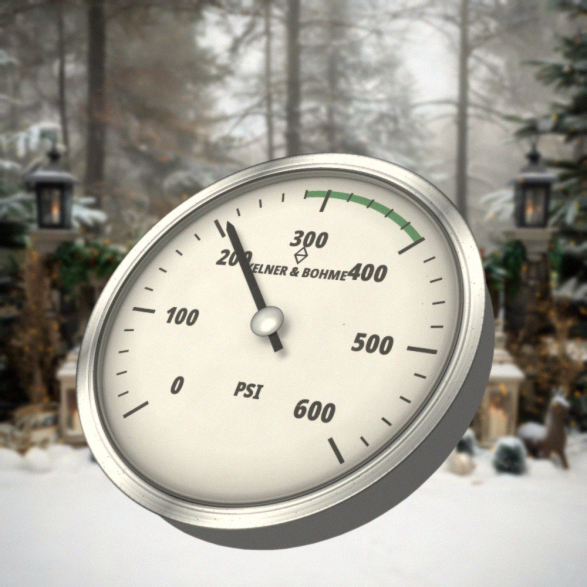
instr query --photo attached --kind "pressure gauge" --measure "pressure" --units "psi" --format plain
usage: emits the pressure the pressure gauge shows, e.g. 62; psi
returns 210; psi
